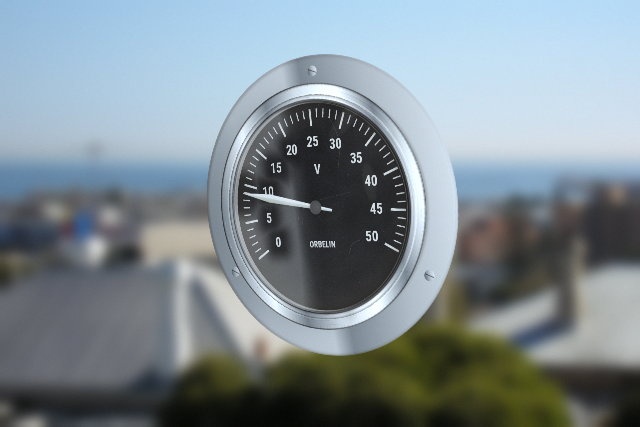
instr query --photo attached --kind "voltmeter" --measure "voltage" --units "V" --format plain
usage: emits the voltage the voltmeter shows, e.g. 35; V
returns 9; V
